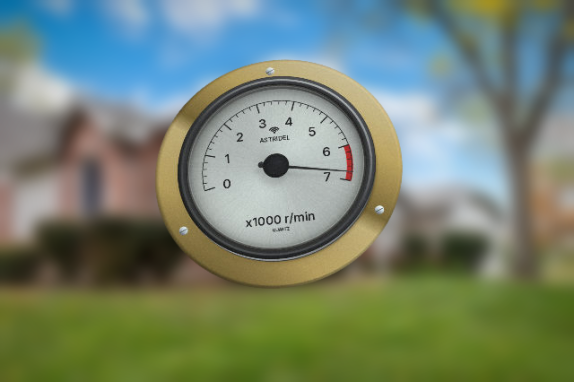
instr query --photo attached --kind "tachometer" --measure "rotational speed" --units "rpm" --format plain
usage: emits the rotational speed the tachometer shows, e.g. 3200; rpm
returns 6800; rpm
